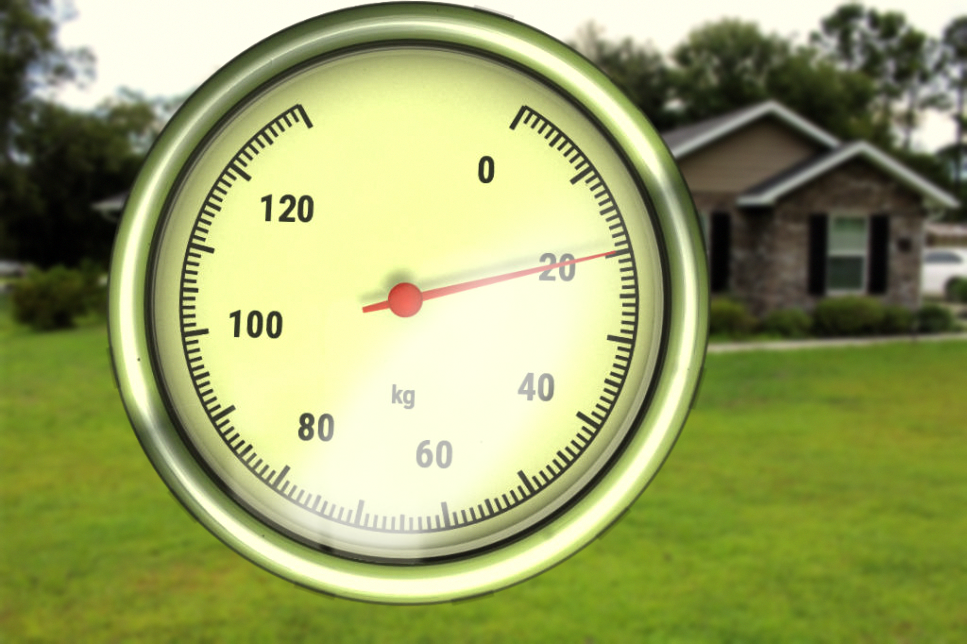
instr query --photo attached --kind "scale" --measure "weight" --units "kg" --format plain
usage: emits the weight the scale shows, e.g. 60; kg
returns 20; kg
